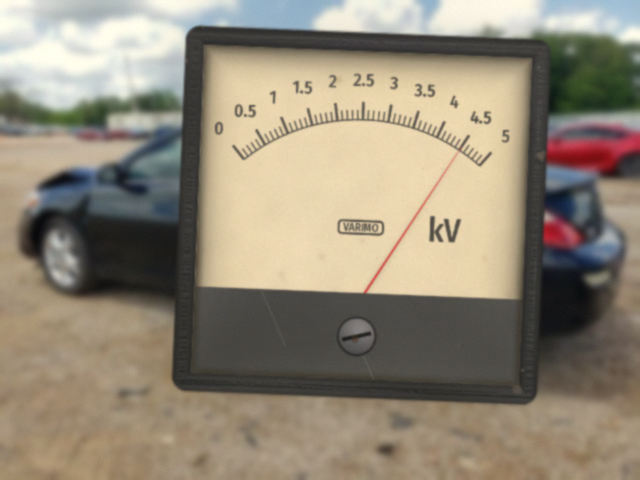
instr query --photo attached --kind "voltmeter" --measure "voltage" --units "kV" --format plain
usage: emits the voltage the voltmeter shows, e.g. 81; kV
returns 4.5; kV
